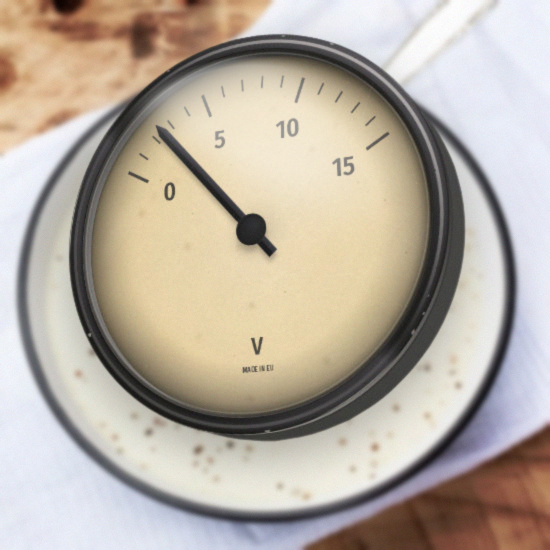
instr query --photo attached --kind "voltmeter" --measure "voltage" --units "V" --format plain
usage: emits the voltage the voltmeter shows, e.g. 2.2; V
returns 2.5; V
